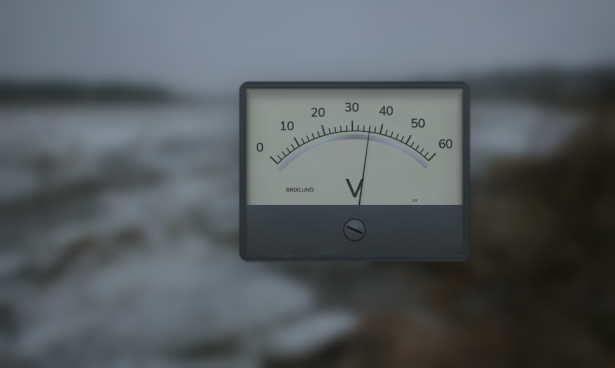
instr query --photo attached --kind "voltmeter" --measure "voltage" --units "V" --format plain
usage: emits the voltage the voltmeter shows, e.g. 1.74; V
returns 36; V
